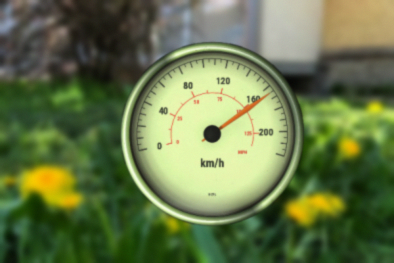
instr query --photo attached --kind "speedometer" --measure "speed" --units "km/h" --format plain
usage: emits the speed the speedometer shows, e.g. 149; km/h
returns 165; km/h
